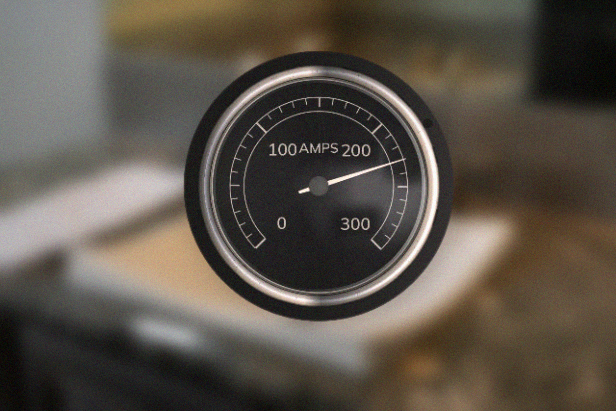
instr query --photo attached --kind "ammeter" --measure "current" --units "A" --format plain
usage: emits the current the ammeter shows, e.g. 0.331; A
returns 230; A
